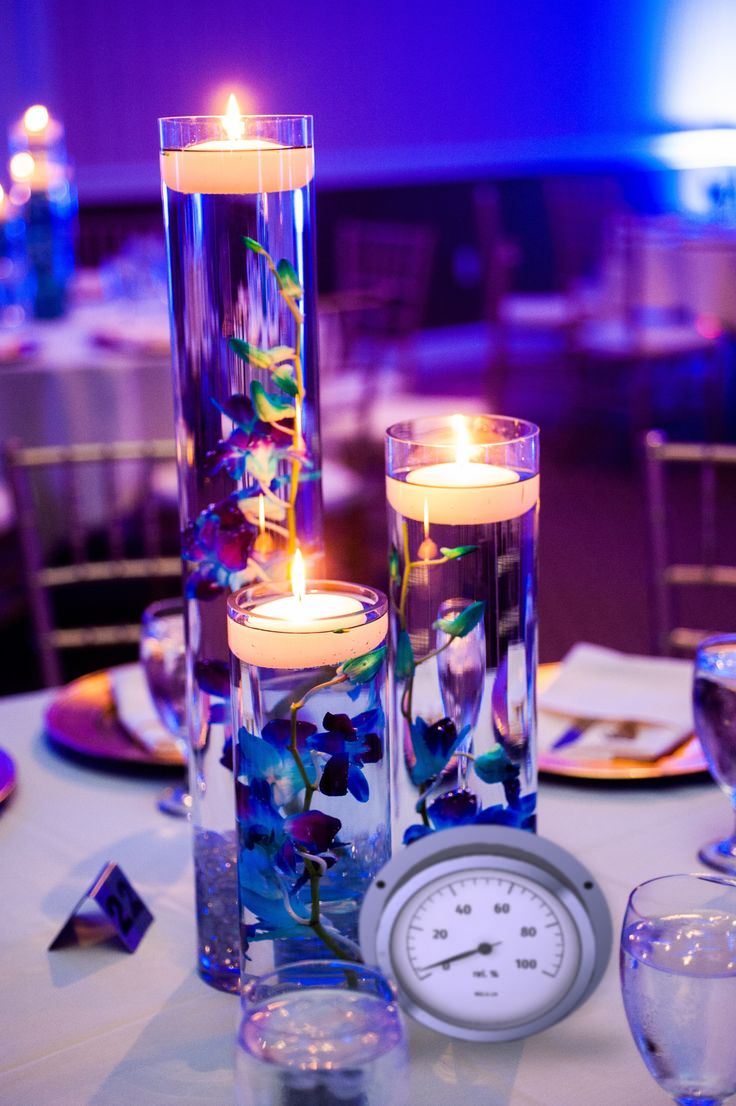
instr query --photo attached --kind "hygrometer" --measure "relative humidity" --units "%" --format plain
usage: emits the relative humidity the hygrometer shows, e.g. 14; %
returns 4; %
